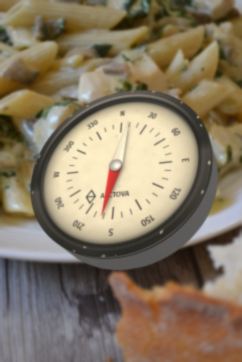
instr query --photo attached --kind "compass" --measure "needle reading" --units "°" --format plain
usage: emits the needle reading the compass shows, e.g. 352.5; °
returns 190; °
